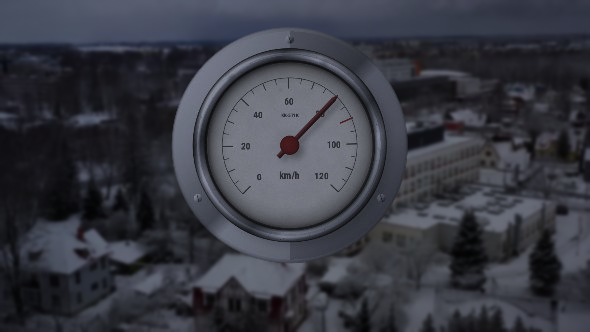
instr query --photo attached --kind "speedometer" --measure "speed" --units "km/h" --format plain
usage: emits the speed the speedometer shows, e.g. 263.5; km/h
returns 80; km/h
